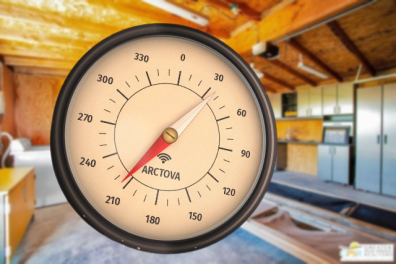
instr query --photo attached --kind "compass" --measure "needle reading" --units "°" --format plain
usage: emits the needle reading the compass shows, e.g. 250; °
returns 215; °
